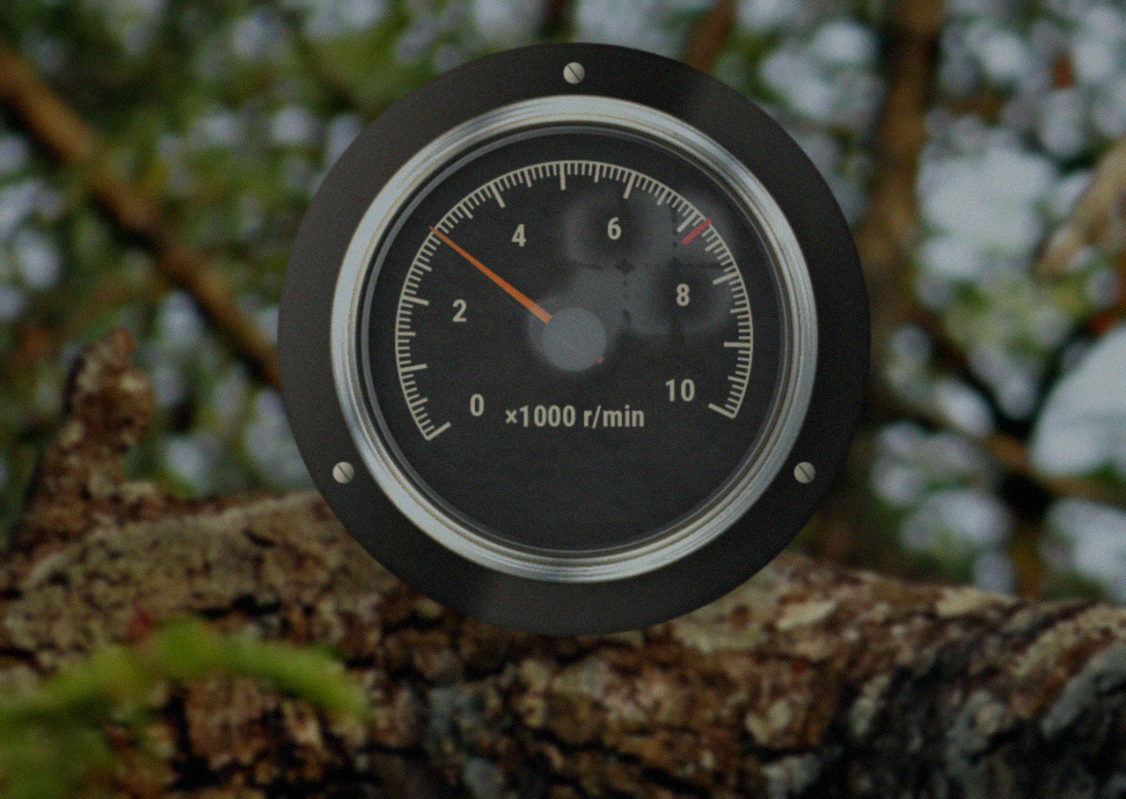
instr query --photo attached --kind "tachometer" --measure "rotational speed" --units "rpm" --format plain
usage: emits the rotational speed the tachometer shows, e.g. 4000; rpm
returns 3000; rpm
